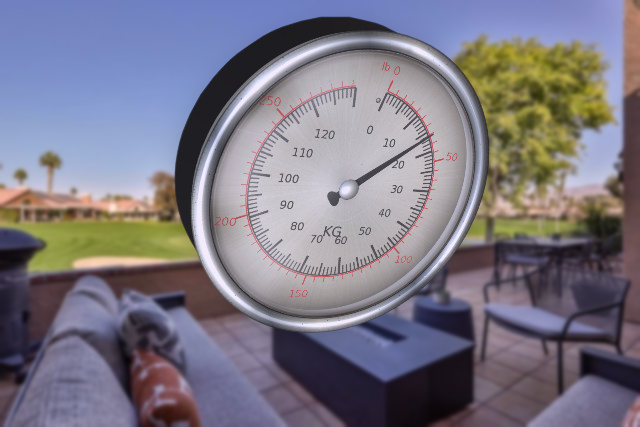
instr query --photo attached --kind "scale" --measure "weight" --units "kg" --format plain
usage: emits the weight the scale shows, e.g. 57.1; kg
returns 15; kg
